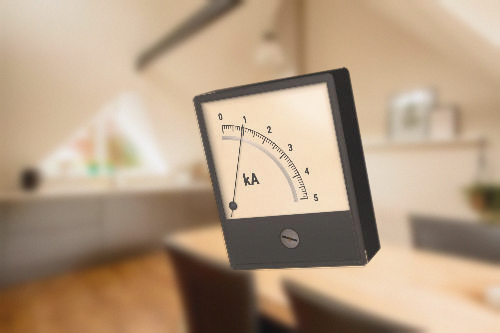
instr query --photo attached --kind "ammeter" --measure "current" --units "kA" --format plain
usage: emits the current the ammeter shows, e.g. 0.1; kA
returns 1; kA
